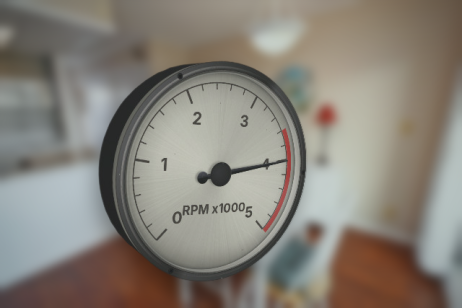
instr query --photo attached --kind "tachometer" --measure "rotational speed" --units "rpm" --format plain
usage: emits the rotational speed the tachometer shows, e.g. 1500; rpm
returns 4000; rpm
